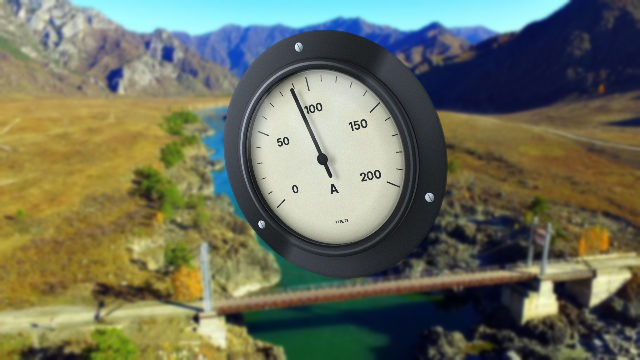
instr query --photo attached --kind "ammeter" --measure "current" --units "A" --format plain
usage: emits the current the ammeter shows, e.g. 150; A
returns 90; A
